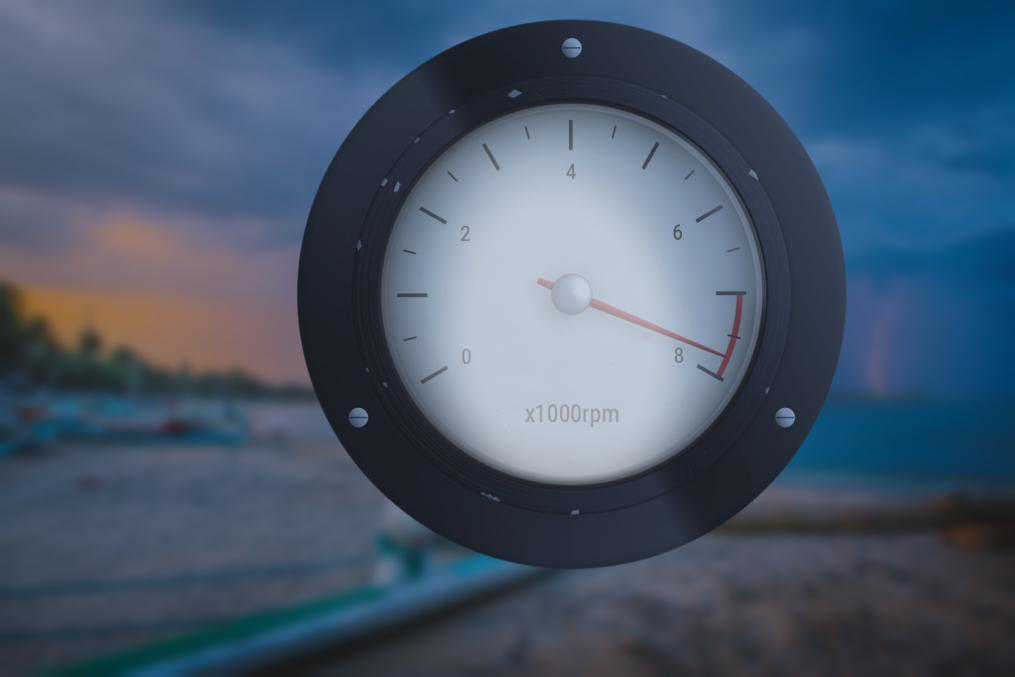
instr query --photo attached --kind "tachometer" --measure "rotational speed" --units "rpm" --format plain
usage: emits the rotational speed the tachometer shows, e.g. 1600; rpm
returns 7750; rpm
